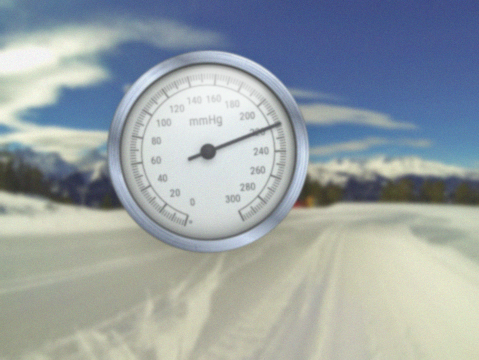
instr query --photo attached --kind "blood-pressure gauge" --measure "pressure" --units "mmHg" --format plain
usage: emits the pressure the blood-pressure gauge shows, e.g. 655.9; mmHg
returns 220; mmHg
